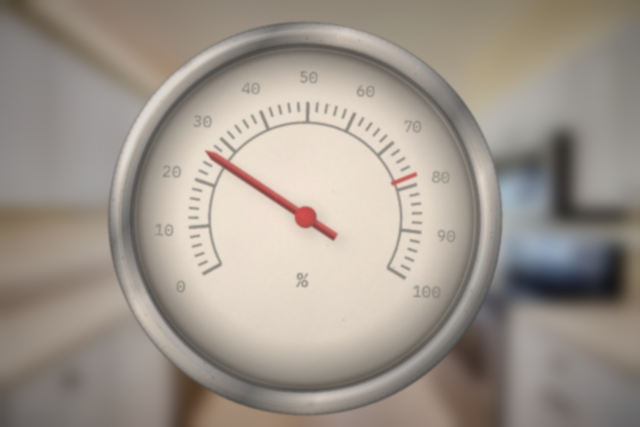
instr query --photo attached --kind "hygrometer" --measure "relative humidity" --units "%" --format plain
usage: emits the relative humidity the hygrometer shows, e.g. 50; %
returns 26; %
